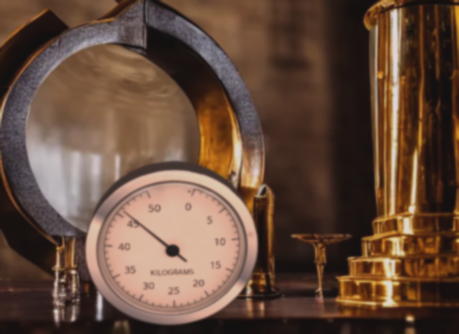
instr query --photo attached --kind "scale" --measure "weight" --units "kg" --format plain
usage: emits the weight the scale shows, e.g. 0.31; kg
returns 46; kg
